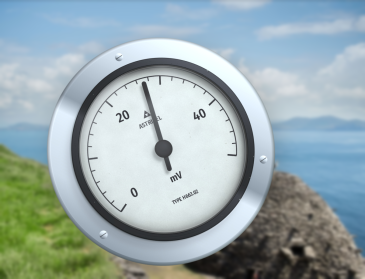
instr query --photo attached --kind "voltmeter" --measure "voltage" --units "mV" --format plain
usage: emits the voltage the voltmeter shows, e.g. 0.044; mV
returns 27; mV
